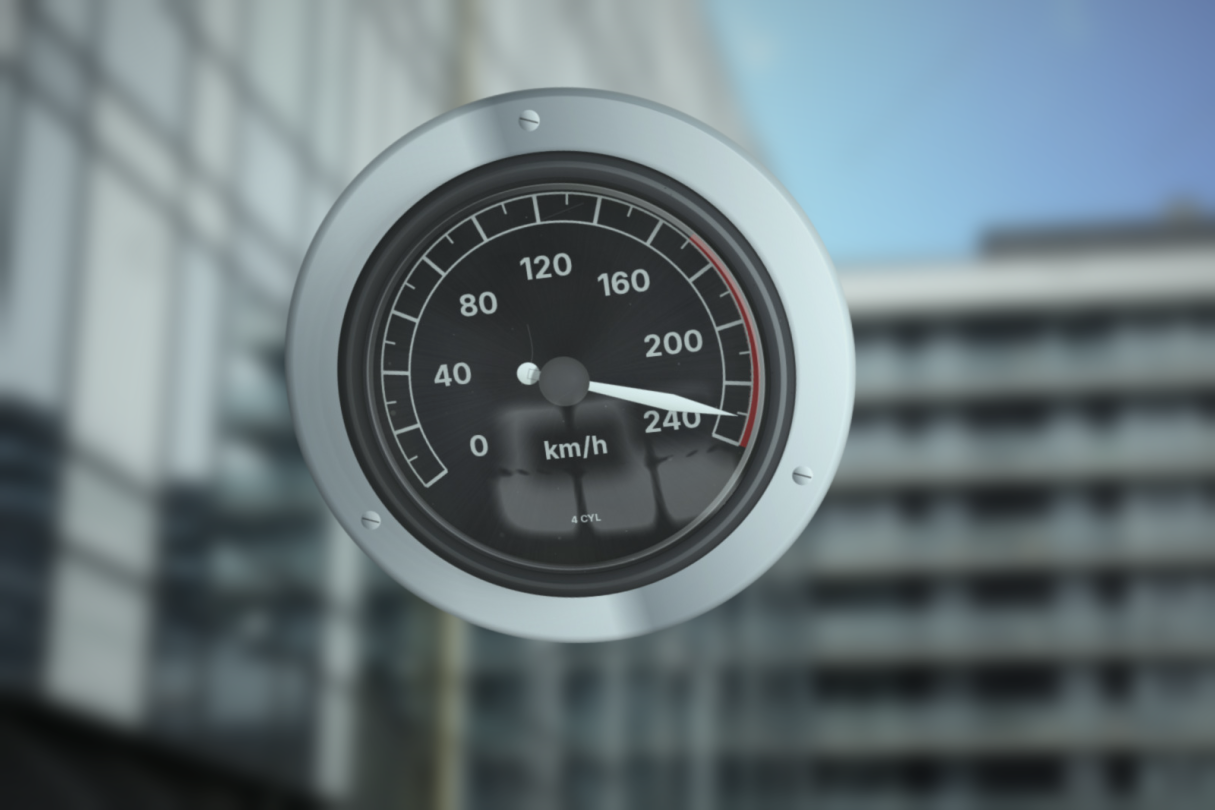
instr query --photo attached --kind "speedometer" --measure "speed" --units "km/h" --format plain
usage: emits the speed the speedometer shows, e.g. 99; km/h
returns 230; km/h
